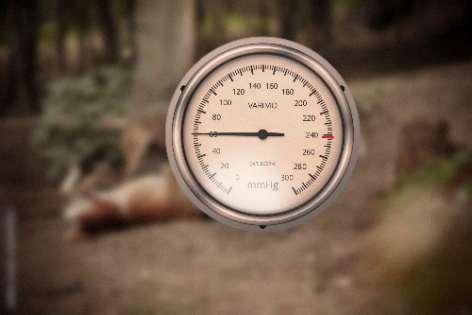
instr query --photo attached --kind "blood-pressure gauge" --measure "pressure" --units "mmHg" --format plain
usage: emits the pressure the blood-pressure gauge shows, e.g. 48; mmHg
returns 60; mmHg
